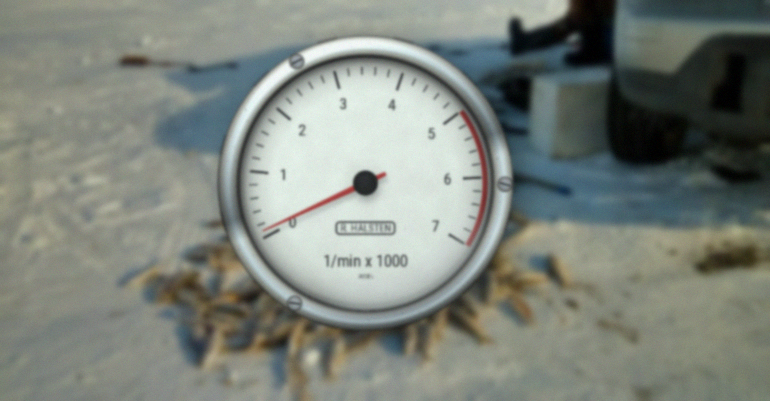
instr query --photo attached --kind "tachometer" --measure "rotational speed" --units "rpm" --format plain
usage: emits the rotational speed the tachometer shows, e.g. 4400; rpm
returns 100; rpm
